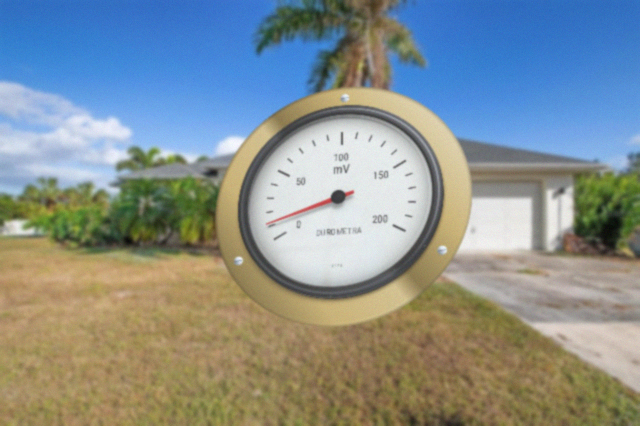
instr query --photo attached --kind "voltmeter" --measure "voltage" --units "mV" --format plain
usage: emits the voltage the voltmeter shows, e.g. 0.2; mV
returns 10; mV
